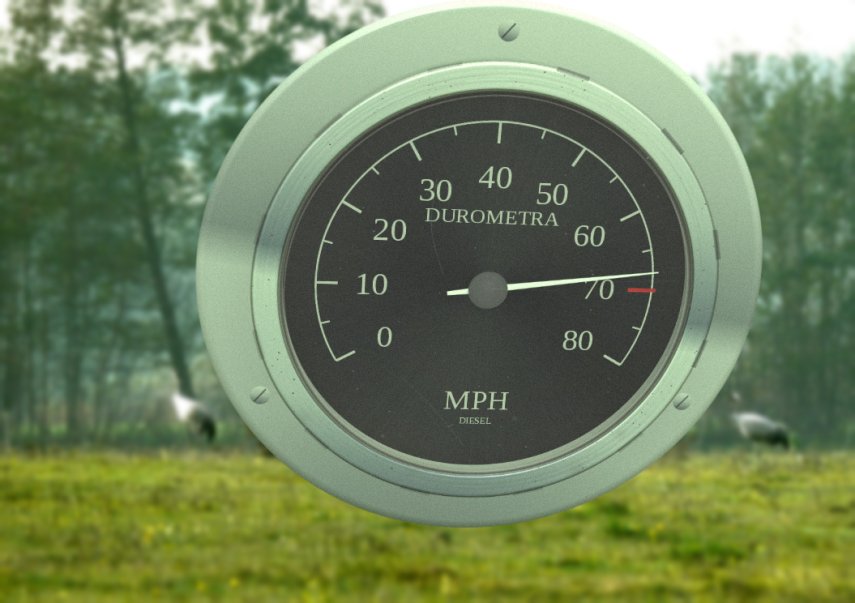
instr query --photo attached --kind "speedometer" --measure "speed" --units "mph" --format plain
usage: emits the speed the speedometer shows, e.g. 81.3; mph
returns 67.5; mph
